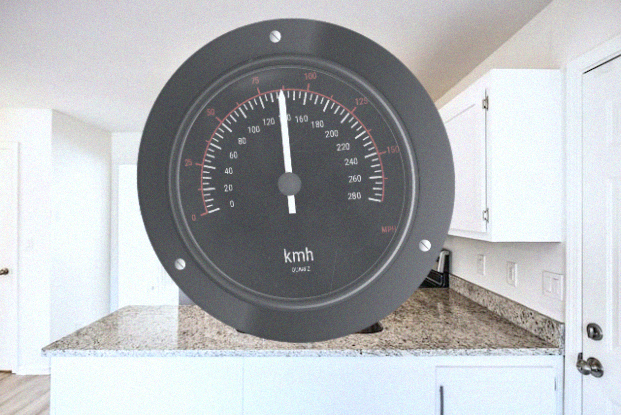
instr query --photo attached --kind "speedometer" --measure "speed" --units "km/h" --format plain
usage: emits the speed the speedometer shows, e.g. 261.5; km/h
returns 140; km/h
